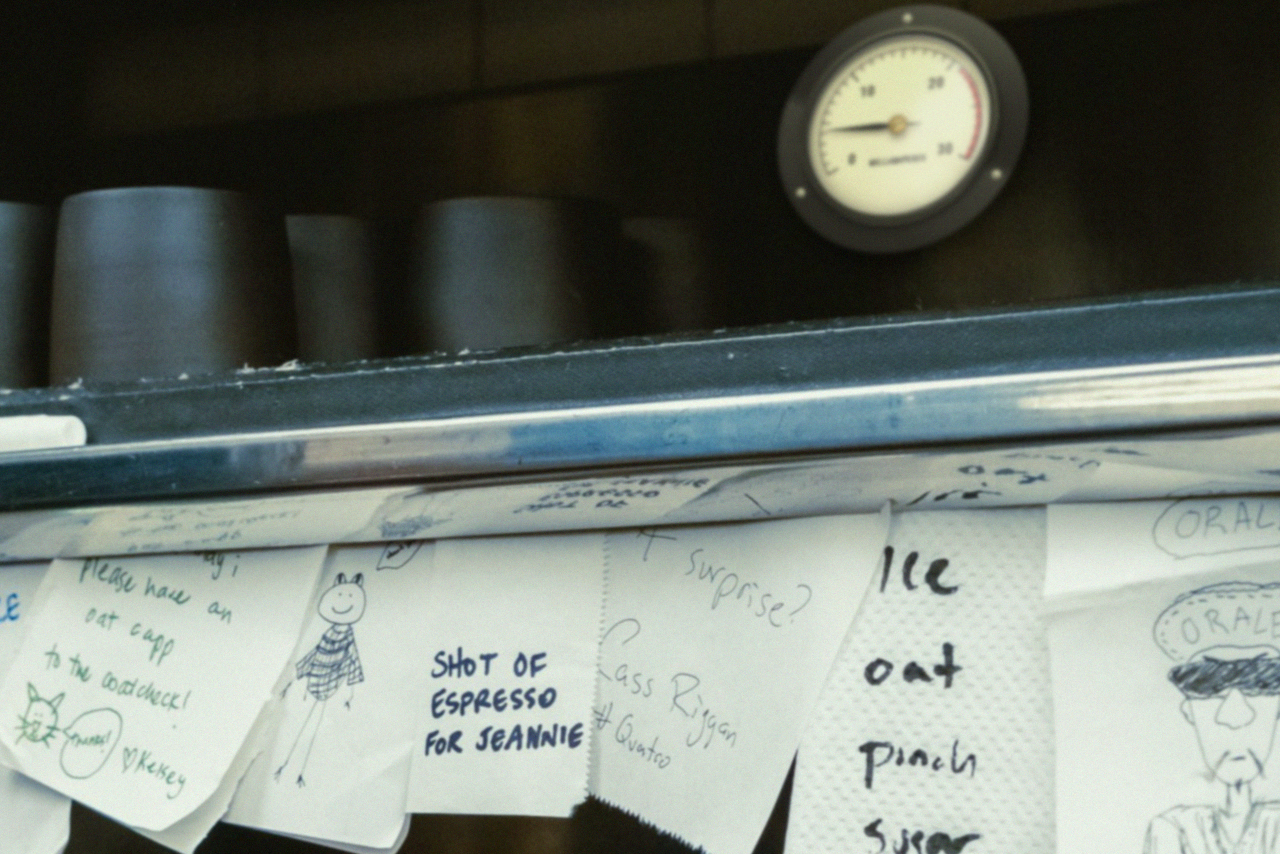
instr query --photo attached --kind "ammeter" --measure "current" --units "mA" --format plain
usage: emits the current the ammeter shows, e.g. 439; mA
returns 4; mA
